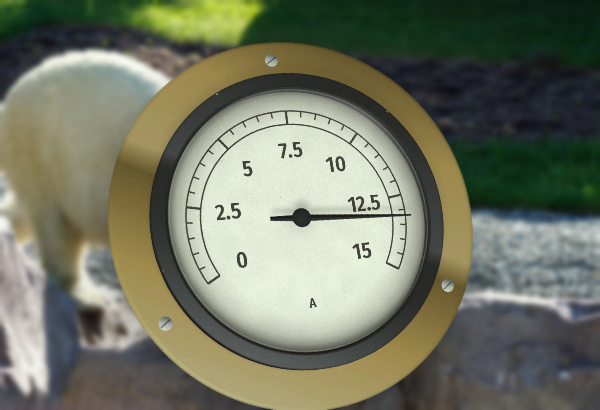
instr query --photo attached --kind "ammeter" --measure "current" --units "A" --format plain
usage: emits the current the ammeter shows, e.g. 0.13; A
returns 13.25; A
